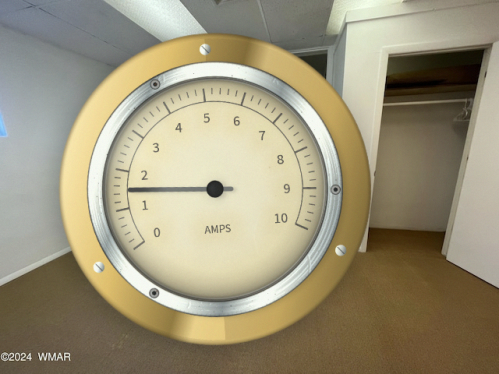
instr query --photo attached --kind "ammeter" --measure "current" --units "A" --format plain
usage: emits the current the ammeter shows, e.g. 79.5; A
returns 1.5; A
